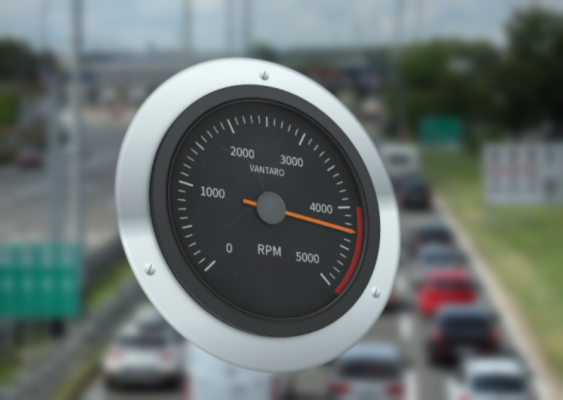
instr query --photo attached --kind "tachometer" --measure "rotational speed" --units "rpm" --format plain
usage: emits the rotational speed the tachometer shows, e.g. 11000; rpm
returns 4300; rpm
